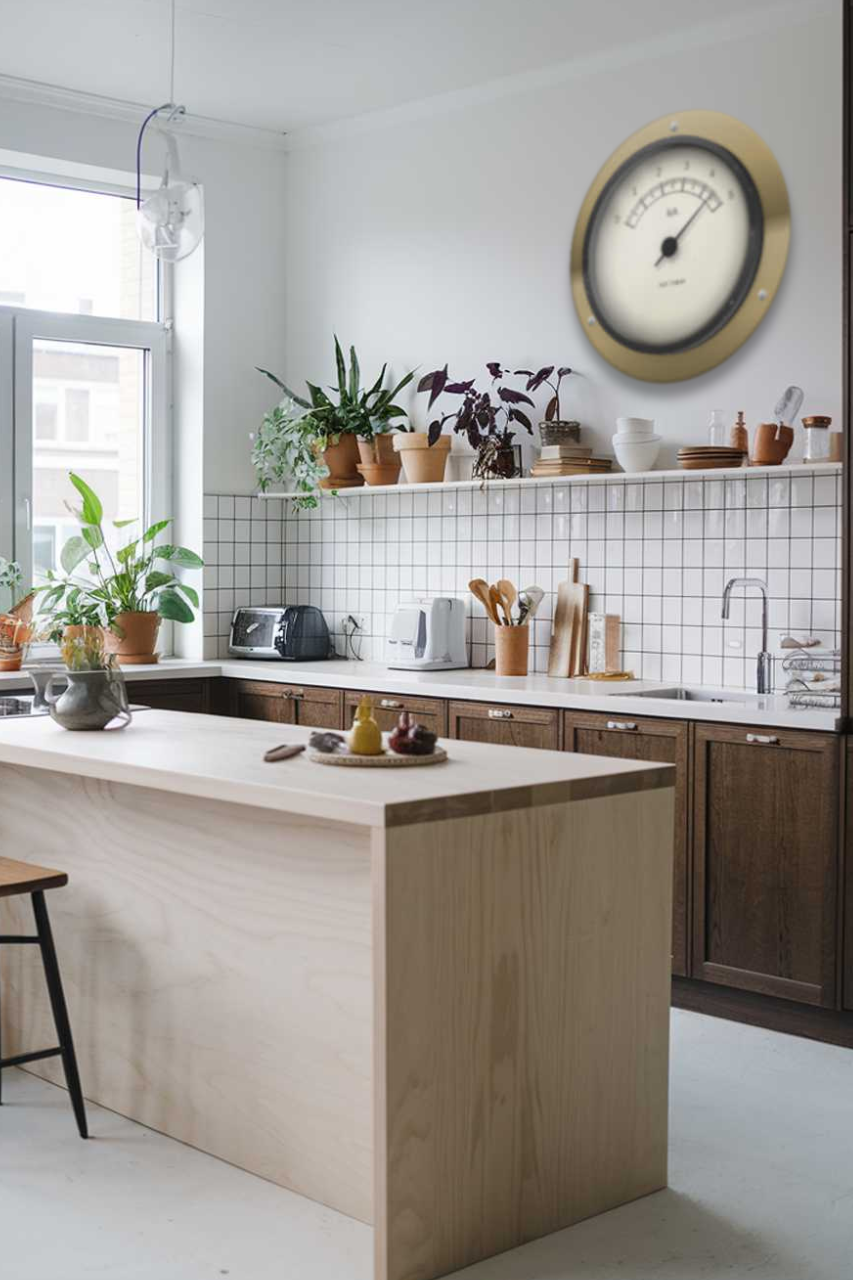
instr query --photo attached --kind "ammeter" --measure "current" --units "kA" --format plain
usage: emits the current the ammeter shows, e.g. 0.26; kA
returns 4.5; kA
